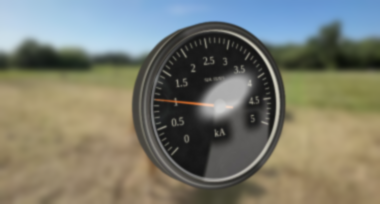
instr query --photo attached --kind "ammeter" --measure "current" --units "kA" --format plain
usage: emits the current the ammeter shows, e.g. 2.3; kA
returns 1; kA
